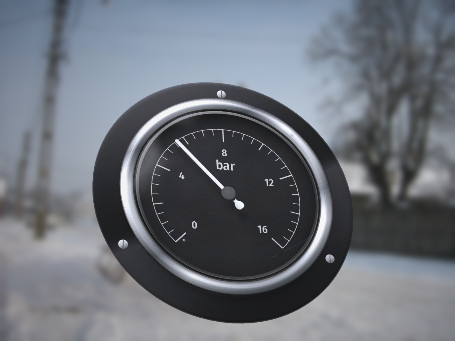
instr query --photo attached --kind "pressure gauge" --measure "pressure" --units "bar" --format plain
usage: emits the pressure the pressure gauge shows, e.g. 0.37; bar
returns 5.5; bar
